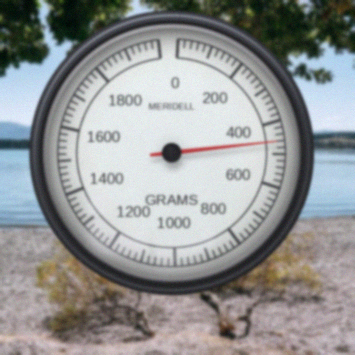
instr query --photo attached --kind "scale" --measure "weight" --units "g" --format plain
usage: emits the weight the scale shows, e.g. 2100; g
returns 460; g
